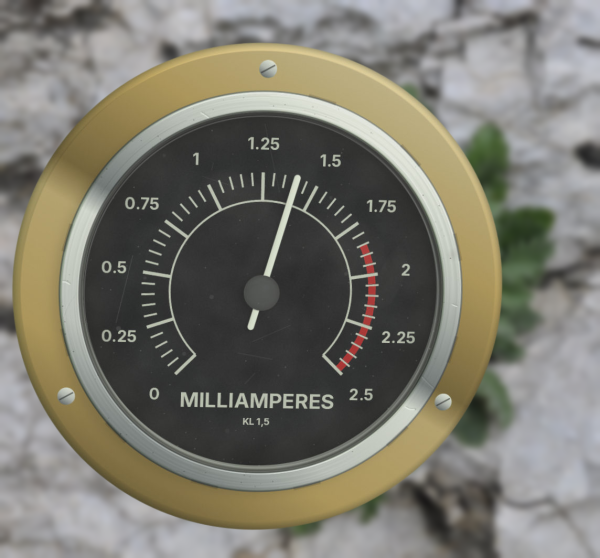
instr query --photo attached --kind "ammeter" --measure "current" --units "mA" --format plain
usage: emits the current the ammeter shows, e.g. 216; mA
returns 1.4; mA
